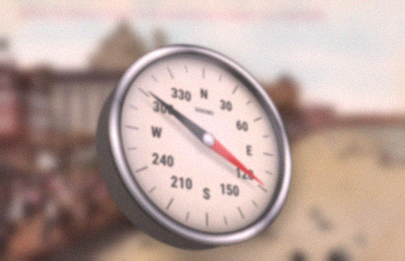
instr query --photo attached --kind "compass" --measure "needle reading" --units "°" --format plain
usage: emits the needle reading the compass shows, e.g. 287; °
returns 120; °
